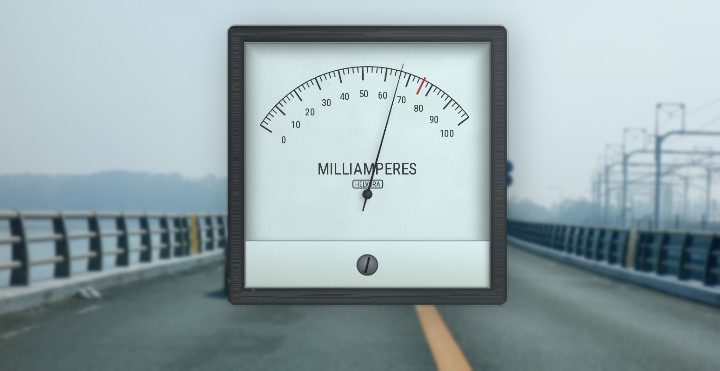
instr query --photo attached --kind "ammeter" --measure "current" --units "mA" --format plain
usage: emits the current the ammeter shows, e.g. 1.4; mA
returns 66; mA
